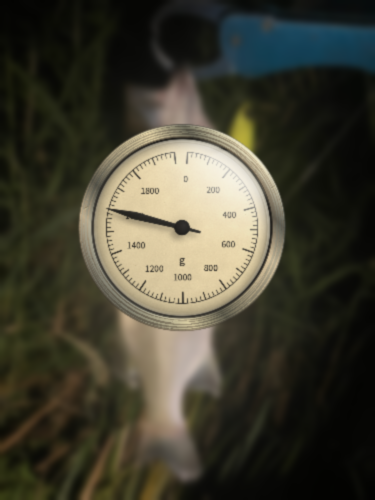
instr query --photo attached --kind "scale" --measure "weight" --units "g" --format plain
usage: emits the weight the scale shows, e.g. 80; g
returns 1600; g
